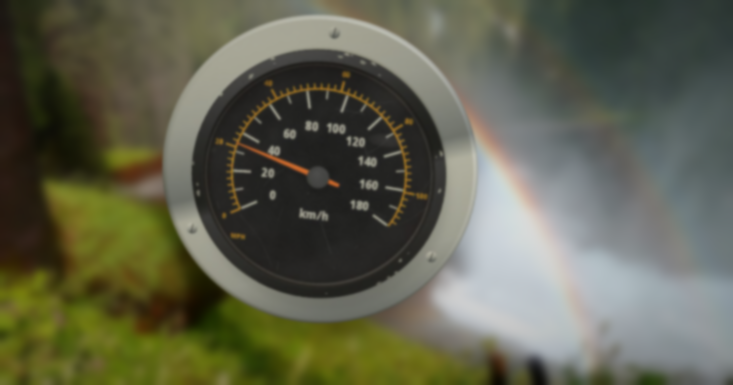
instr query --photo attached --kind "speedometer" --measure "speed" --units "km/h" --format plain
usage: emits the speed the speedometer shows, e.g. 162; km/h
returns 35; km/h
